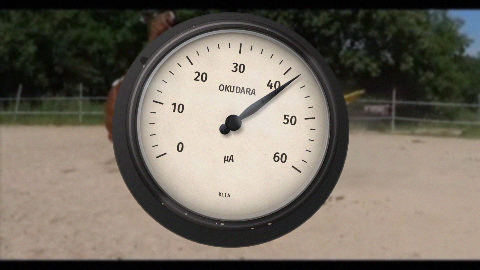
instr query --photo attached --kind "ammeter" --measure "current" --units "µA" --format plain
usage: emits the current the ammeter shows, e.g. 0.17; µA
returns 42; µA
